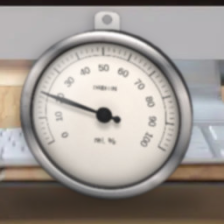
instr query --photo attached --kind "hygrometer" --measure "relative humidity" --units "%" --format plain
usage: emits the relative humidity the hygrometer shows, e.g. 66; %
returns 20; %
